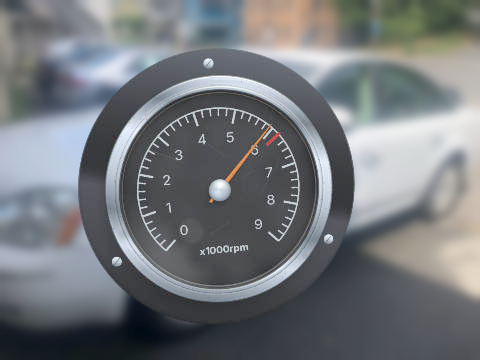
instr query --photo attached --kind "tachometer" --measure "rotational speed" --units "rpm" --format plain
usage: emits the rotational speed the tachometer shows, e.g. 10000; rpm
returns 5900; rpm
